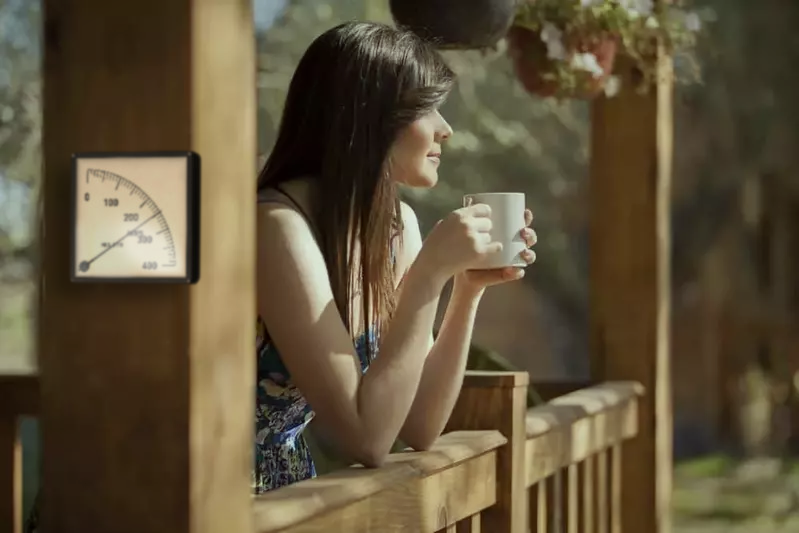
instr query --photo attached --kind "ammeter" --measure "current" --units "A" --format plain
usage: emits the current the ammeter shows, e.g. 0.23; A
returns 250; A
